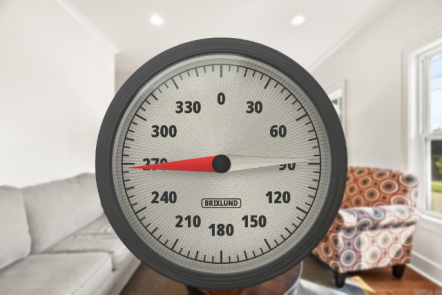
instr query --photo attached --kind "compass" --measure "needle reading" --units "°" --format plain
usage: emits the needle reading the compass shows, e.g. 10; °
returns 267.5; °
